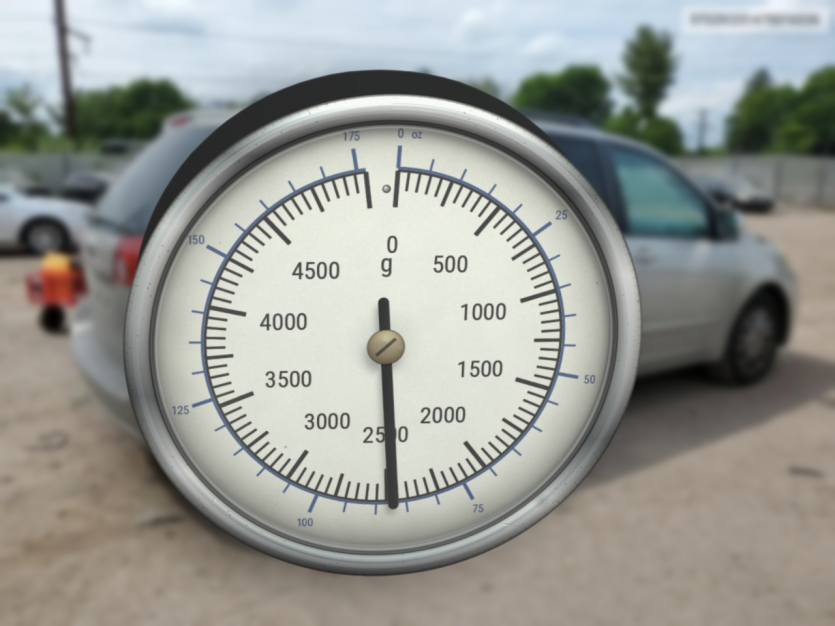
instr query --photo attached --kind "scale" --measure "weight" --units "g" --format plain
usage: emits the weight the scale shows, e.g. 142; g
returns 2475; g
